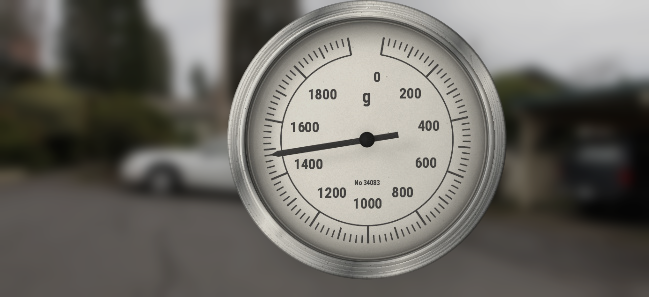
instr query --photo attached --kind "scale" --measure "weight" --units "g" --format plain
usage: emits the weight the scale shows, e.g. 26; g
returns 1480; g
